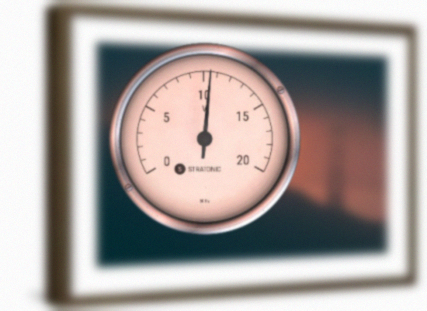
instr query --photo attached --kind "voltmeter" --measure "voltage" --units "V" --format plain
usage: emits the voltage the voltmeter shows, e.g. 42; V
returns 10.5; V
